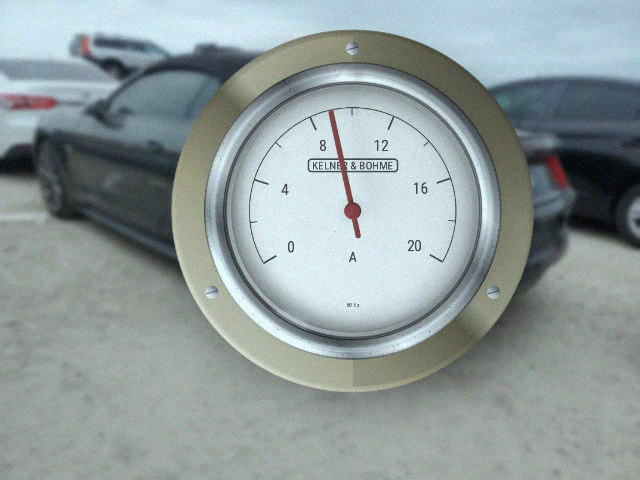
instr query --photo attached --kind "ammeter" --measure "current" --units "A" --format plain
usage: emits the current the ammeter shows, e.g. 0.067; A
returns 9; A
